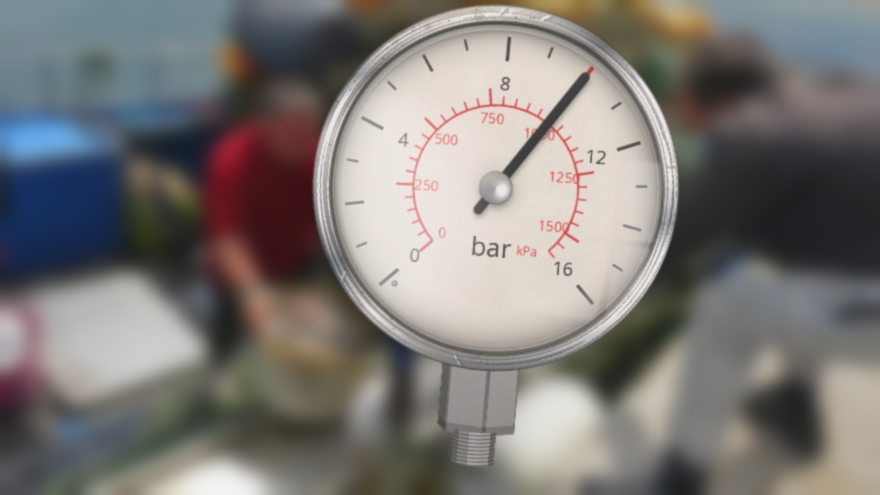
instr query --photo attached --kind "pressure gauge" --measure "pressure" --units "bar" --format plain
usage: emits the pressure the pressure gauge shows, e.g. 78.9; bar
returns 10; bar
